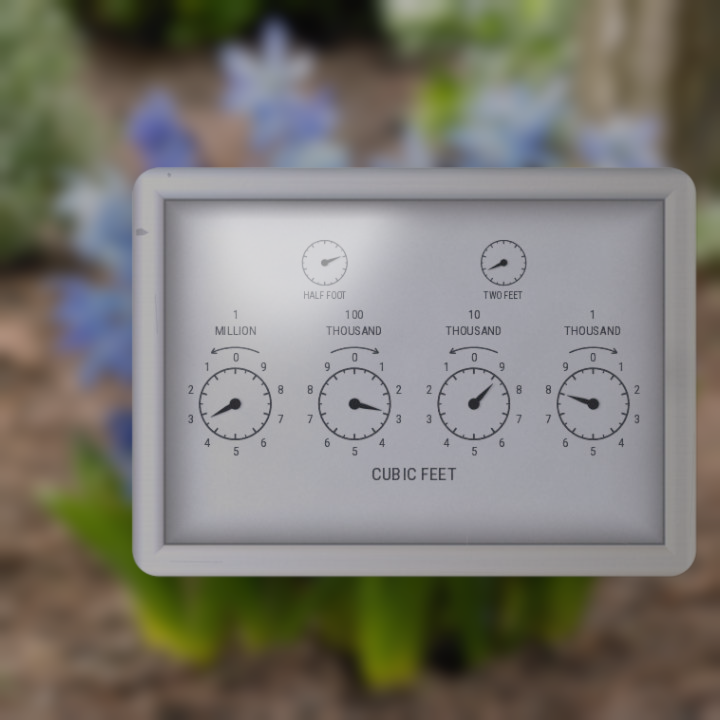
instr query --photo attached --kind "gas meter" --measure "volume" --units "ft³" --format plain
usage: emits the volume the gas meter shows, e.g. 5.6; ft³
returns 328800; ft³
